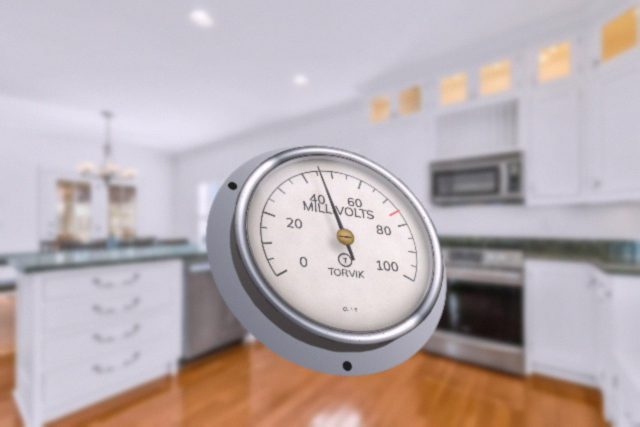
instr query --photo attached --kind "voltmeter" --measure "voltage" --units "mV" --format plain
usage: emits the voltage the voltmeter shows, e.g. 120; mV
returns 45; mV
